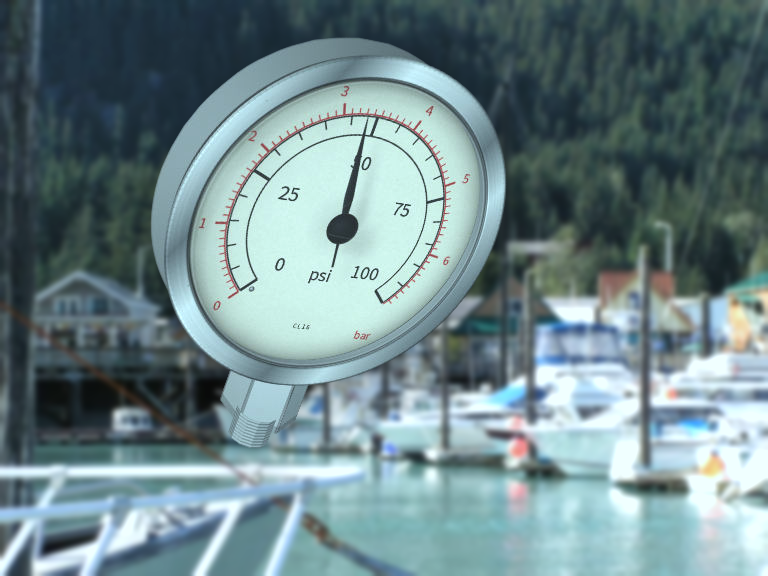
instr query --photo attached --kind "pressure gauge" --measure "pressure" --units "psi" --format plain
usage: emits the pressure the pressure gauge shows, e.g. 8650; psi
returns 47.5; psi
